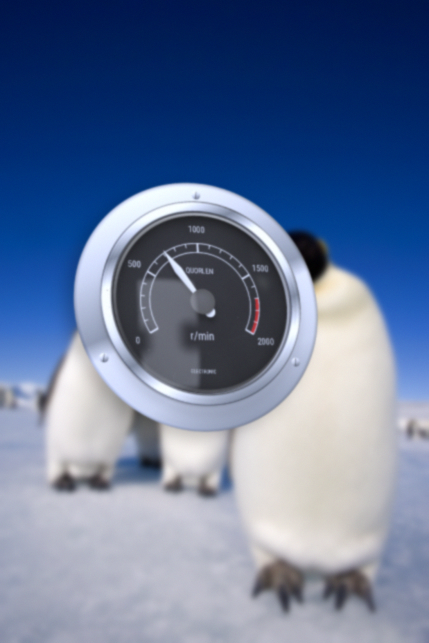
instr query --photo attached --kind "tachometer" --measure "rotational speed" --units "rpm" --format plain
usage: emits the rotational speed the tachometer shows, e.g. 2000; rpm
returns 700; rpm
